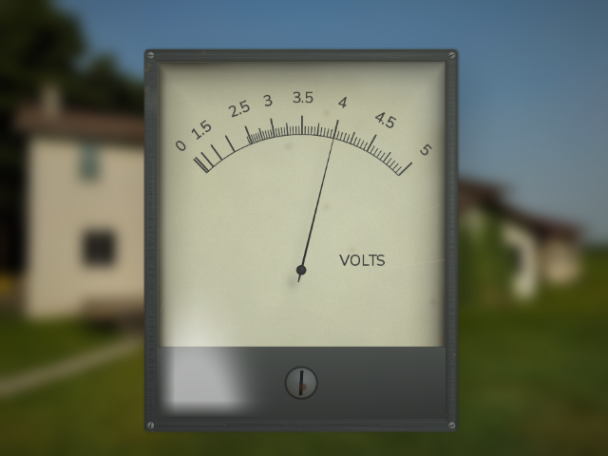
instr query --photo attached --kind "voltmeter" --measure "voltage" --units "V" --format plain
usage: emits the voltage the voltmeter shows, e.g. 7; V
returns 4; V
